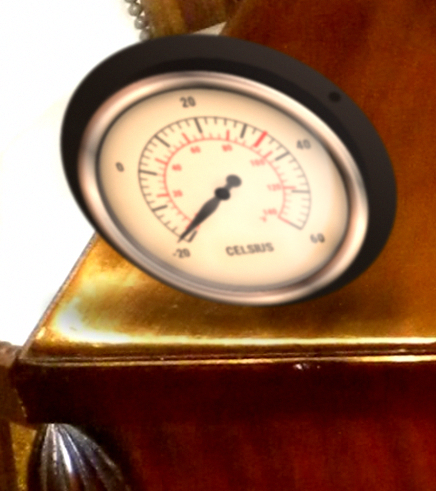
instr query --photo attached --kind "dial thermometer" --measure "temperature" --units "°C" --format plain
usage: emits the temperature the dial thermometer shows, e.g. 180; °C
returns -18; °C
